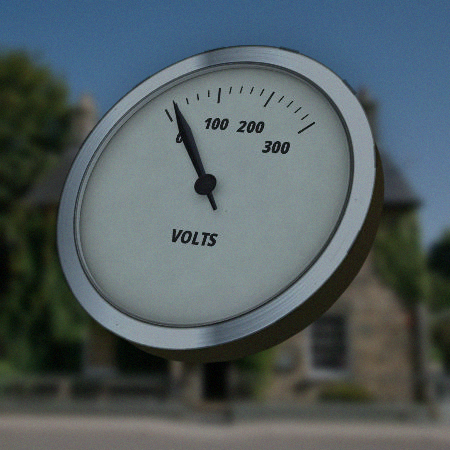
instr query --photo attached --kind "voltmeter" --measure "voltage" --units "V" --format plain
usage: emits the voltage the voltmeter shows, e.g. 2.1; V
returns 20; V
